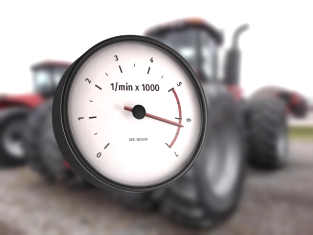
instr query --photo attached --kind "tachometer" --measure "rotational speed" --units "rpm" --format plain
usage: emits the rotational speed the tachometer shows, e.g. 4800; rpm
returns 6250; rpm
